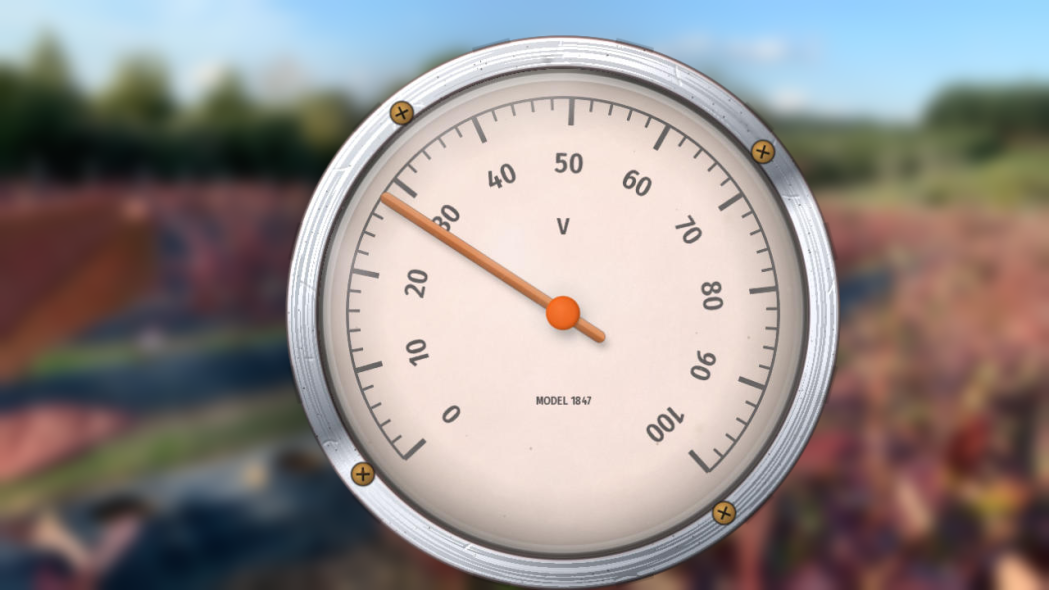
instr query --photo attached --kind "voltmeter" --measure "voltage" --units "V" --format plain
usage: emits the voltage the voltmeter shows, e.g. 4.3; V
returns 28; V
